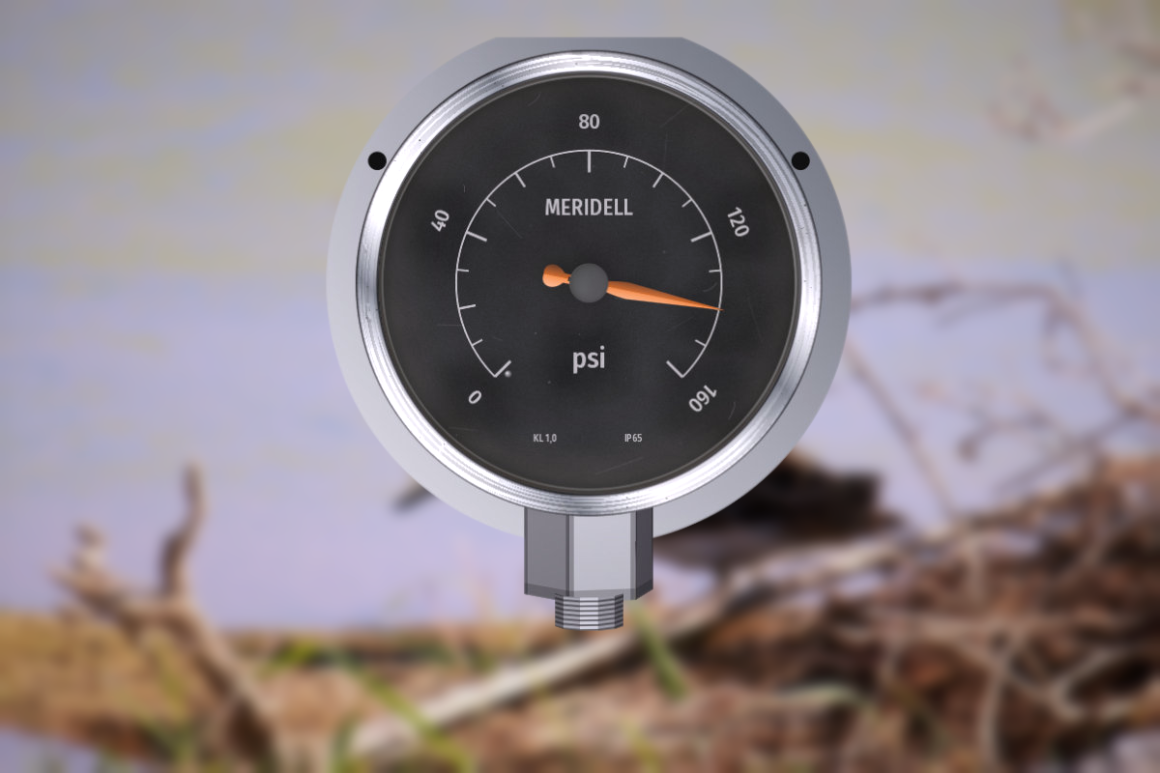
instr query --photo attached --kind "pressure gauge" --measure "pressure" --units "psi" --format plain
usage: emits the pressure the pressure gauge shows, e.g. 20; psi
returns 140; psi
